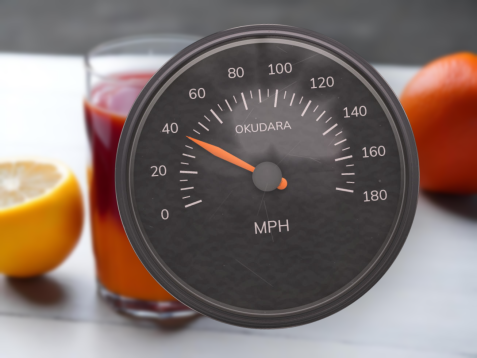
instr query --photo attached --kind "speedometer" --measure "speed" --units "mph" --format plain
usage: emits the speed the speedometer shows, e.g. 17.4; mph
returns 40; mph
